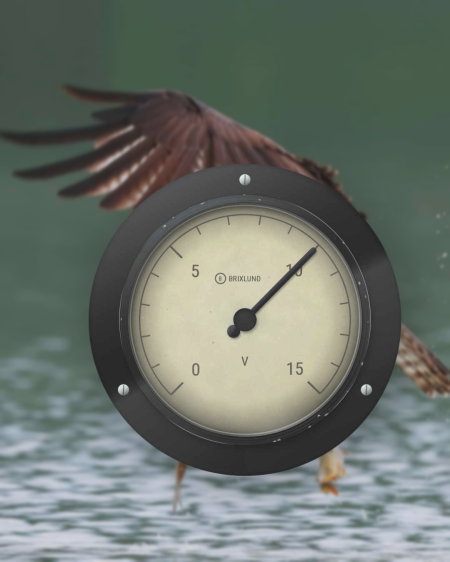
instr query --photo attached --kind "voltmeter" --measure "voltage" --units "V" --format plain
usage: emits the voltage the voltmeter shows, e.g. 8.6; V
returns 10; V
